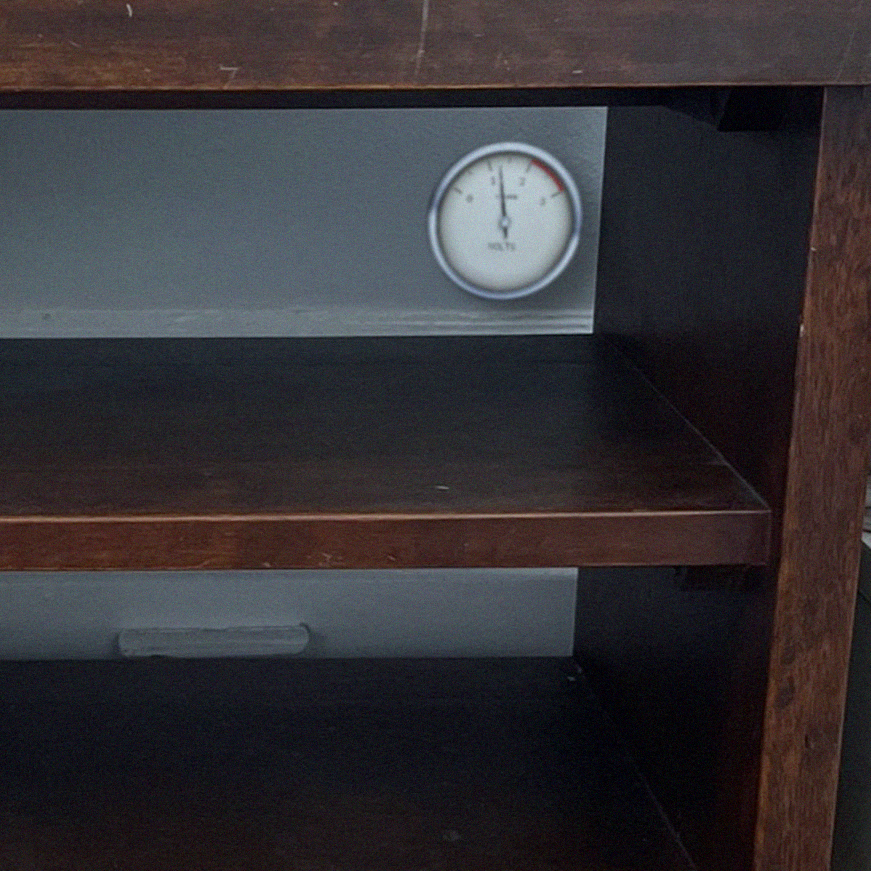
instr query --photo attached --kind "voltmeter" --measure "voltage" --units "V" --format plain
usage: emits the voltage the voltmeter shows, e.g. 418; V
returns 1.25; V
